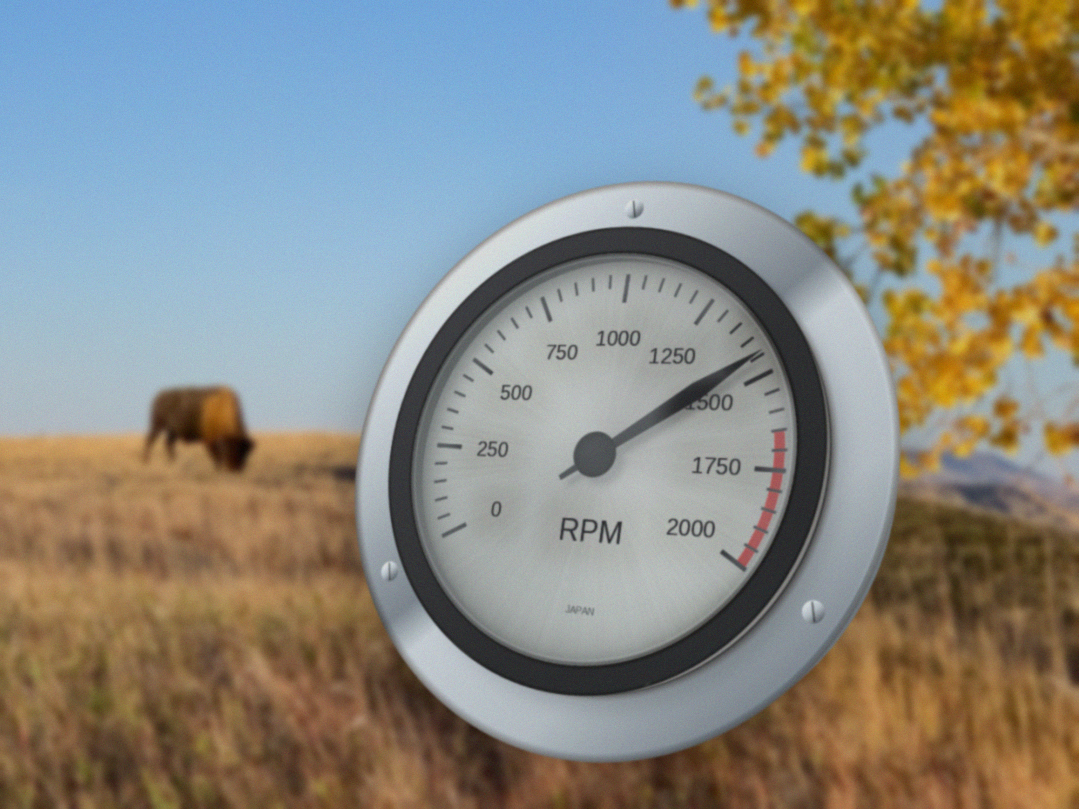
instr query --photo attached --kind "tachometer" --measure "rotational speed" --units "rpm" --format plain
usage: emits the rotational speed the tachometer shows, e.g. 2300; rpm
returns 1450; rpm
